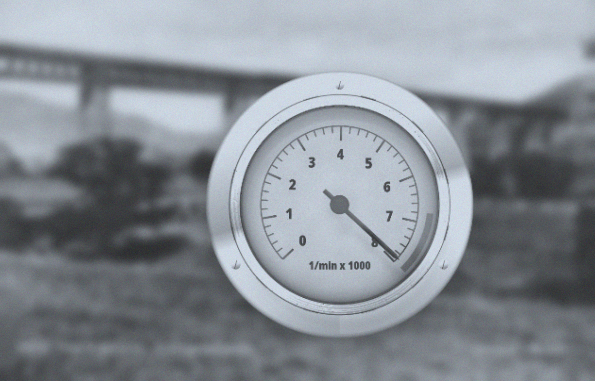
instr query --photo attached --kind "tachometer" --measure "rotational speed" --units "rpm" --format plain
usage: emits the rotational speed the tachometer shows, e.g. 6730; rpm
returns 7900; rpm
